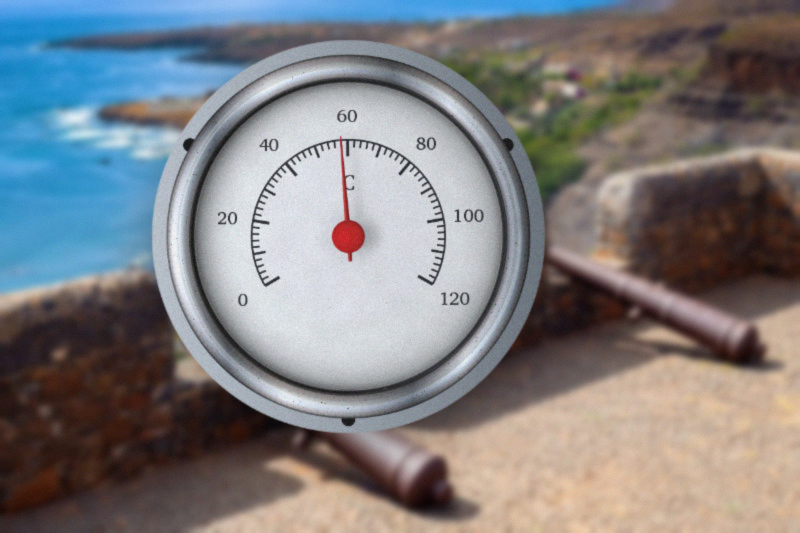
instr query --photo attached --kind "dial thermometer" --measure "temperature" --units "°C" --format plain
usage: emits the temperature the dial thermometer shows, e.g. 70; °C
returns 58; °C
